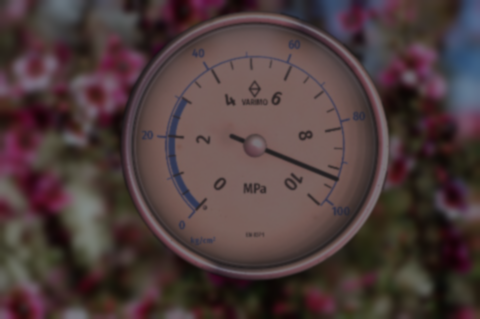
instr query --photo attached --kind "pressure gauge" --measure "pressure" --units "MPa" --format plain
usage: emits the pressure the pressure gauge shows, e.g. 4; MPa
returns 9.25; MPa
